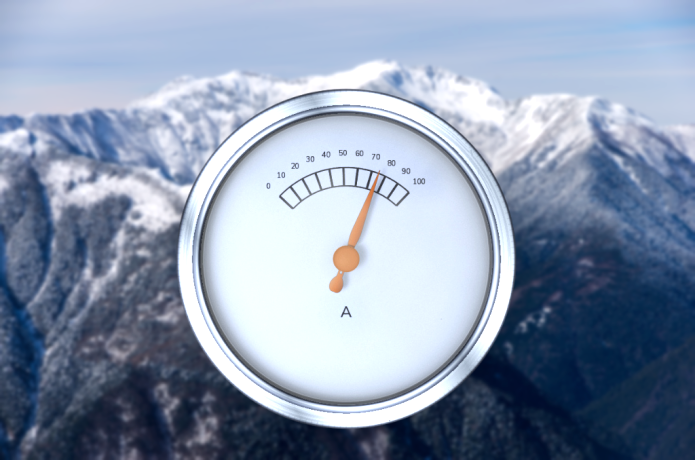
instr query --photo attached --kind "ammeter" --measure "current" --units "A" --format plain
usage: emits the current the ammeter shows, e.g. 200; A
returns 75; A
